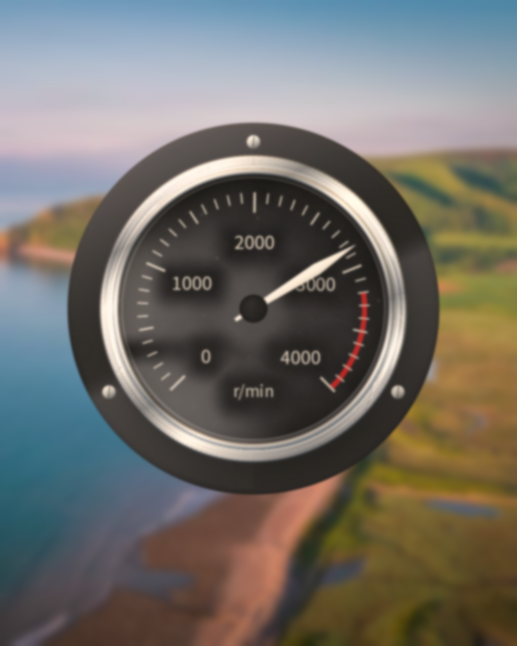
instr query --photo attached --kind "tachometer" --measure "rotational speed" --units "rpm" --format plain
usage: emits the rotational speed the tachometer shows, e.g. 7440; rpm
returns 2850; rpm
